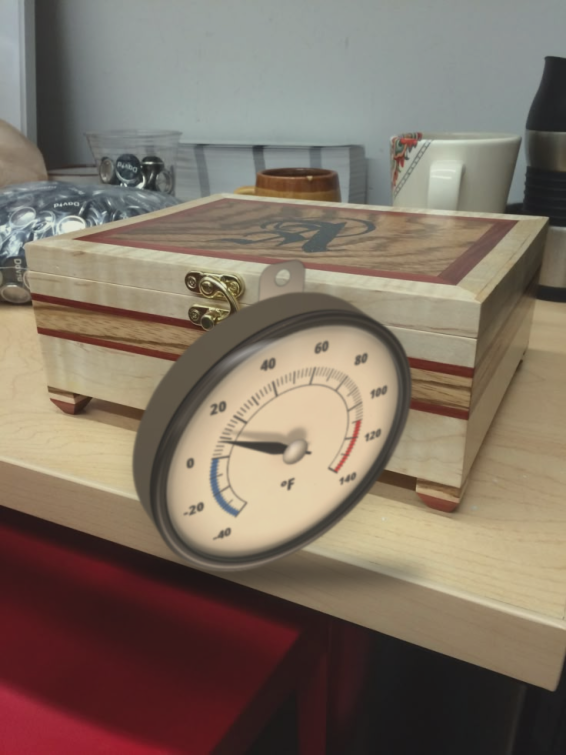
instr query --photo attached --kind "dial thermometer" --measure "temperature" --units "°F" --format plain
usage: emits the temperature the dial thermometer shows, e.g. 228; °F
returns 10; °F
